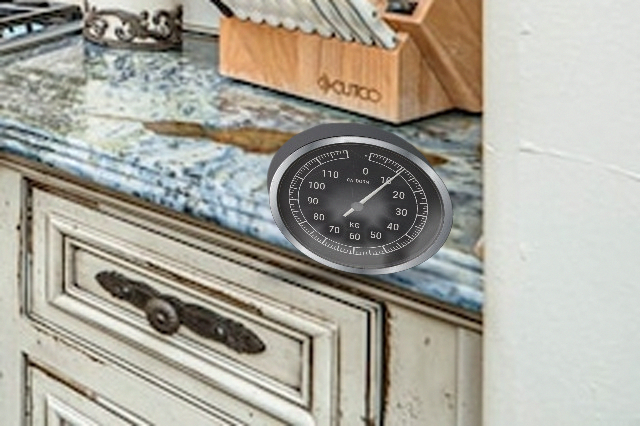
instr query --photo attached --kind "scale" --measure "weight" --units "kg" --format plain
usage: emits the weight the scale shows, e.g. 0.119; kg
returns 10; kg
